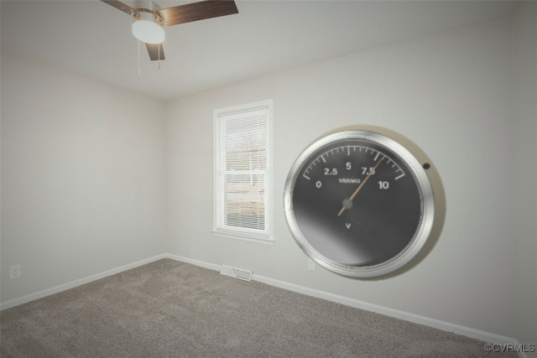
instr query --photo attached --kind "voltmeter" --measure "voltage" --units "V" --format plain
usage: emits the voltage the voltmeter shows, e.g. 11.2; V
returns 8; V
